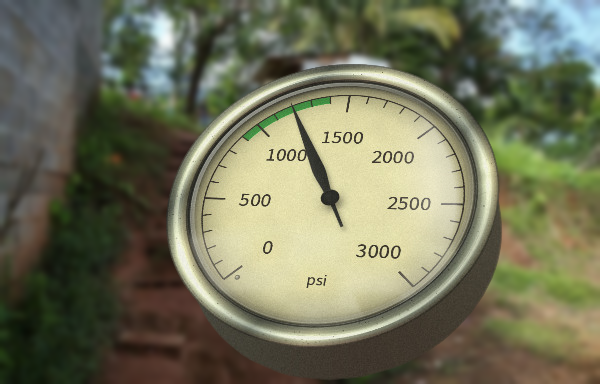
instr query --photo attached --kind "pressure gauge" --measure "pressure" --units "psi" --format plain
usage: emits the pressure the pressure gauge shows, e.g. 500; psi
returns 1200; psi
